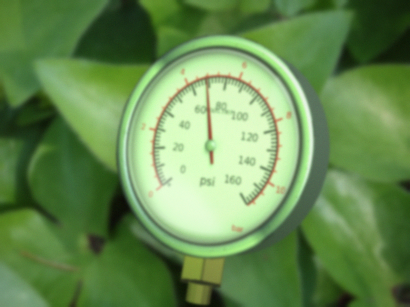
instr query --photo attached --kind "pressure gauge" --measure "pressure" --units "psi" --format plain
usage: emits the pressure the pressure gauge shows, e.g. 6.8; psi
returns 70; psi
